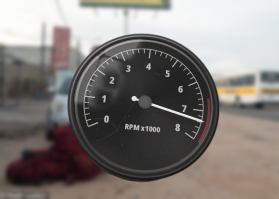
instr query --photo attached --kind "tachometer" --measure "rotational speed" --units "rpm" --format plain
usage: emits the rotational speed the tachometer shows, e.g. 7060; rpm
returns 7400; rpm
